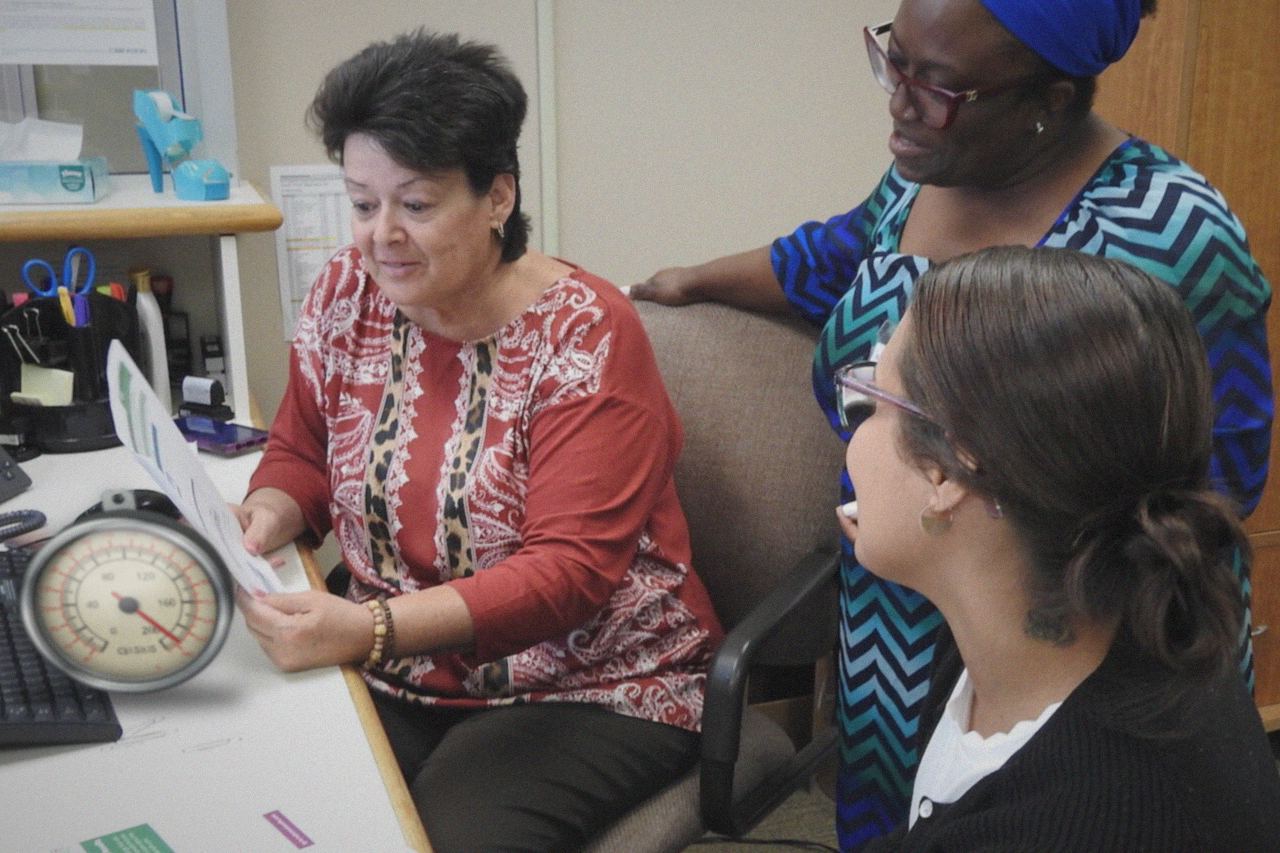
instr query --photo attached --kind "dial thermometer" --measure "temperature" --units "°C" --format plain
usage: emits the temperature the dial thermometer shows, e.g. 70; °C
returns 190; °C
